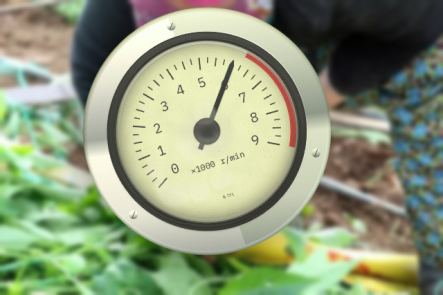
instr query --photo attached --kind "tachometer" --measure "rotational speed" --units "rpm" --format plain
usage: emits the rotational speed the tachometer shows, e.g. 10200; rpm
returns 6000; rpm
